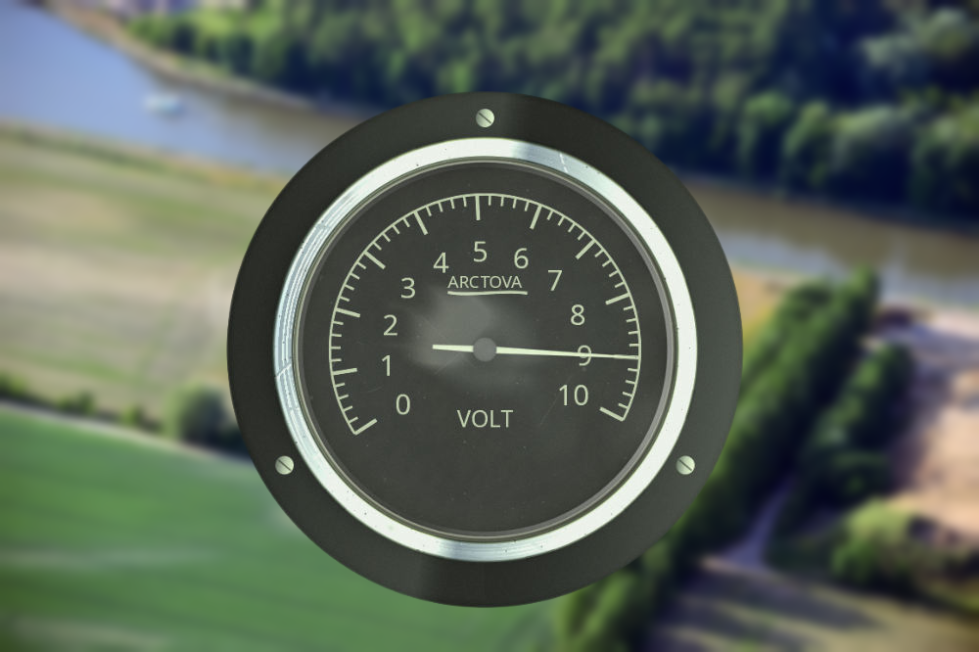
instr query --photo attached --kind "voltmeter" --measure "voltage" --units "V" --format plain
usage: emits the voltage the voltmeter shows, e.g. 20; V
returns 9; V
